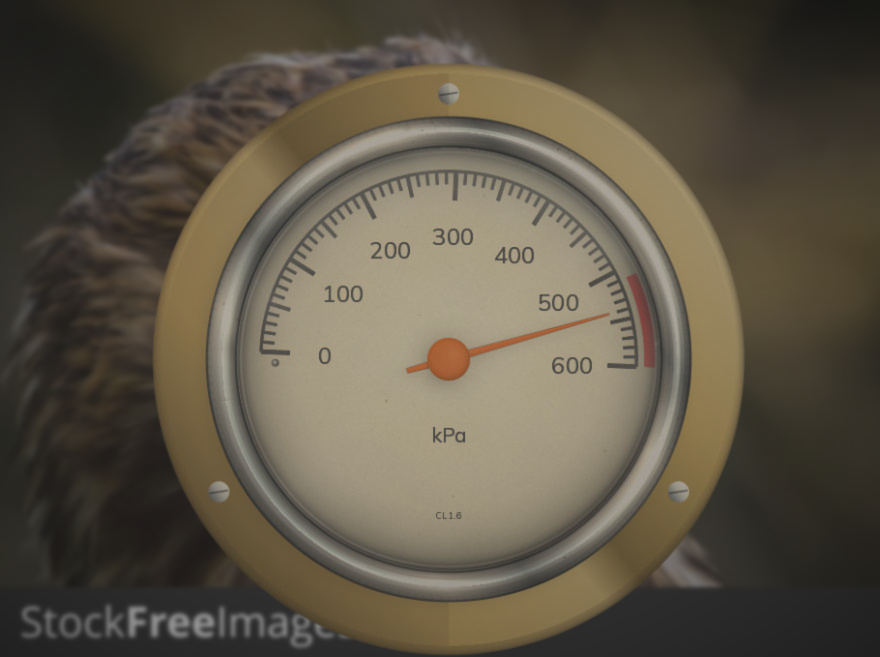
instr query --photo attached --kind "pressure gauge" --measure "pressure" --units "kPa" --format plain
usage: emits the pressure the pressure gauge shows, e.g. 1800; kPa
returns 540; kPa
